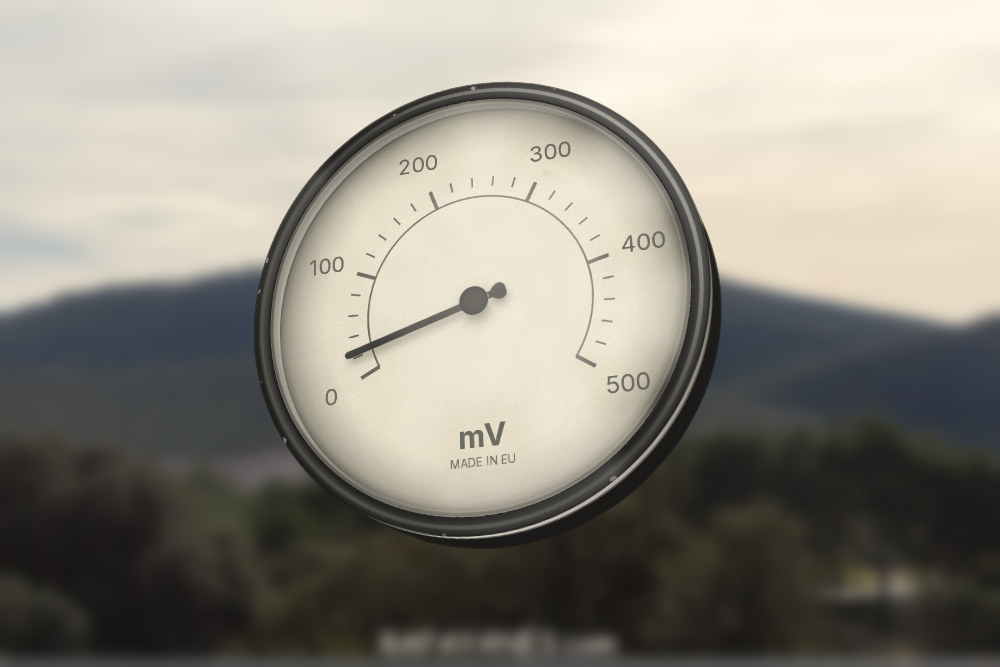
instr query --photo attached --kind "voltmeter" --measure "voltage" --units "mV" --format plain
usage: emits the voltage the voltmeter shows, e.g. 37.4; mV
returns 20; mV
